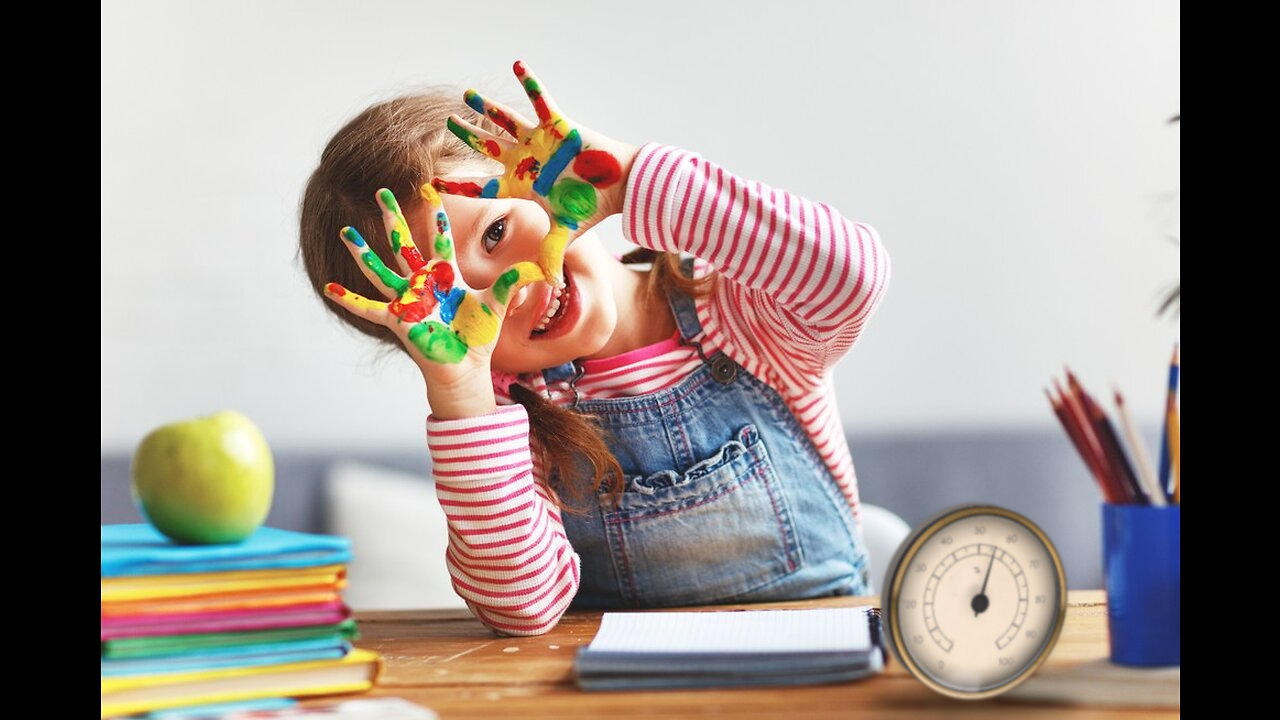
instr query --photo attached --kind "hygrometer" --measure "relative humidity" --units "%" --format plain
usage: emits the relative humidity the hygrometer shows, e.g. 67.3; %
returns 55; %
